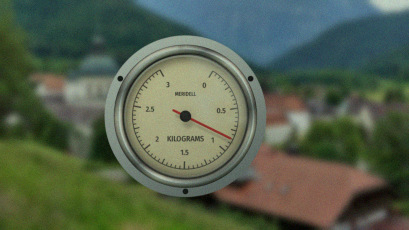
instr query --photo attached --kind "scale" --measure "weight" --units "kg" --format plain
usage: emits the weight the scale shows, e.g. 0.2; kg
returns 0.85; kg
